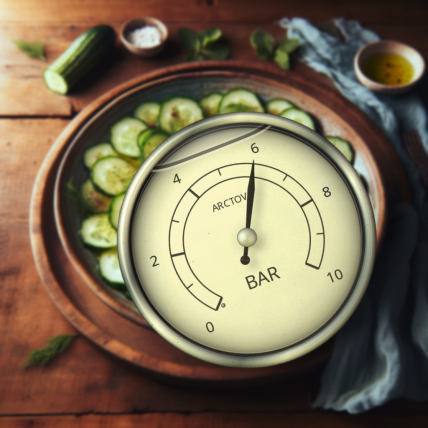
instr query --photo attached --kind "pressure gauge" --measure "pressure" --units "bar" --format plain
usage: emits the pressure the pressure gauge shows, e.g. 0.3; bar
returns 6; bar
